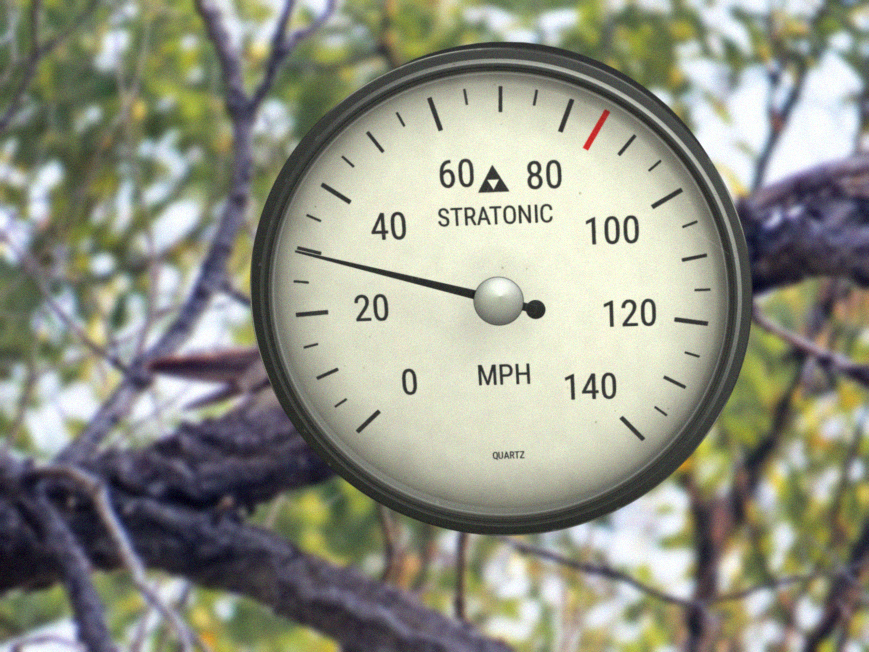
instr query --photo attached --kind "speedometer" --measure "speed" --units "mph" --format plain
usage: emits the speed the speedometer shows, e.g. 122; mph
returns 30; mph
